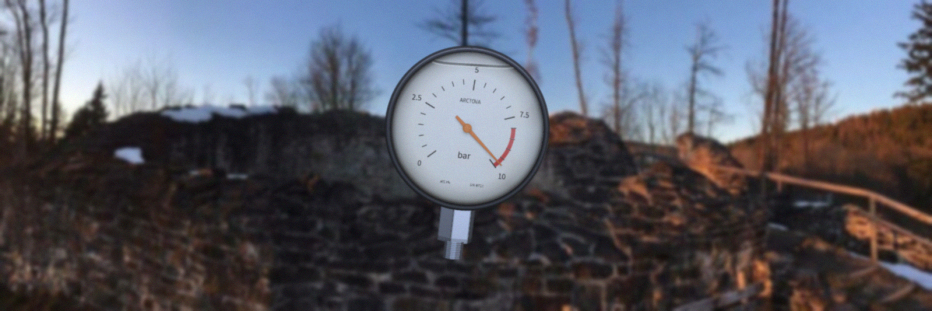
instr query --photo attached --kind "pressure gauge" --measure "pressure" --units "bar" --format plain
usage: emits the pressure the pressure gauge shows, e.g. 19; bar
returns 9.75; bar
